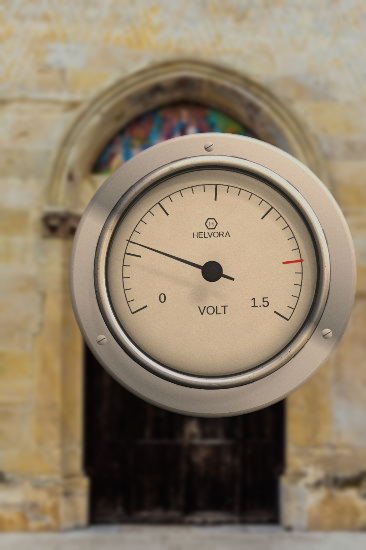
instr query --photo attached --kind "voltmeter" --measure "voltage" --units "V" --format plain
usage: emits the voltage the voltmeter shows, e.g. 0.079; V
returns 0.3; V
